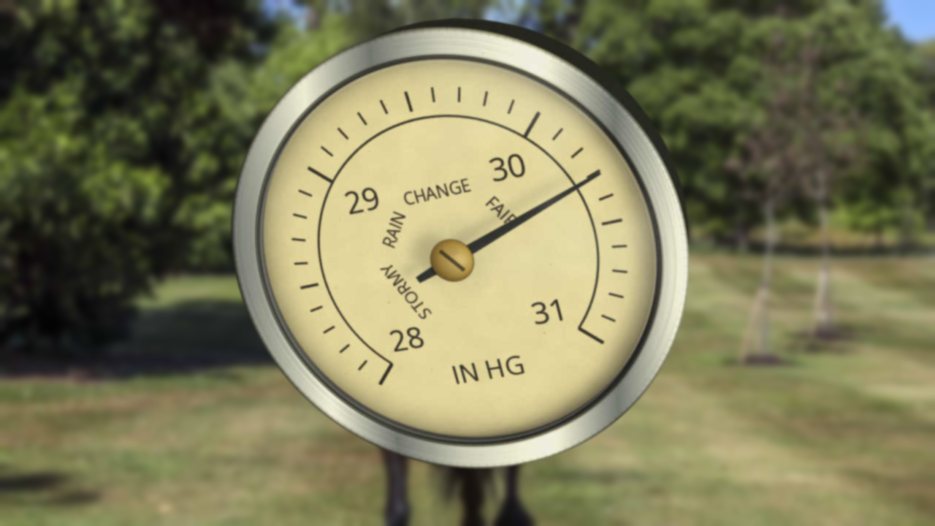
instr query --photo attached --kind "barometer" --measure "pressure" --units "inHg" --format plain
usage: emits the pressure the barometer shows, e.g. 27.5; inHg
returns 30.3; inHg
